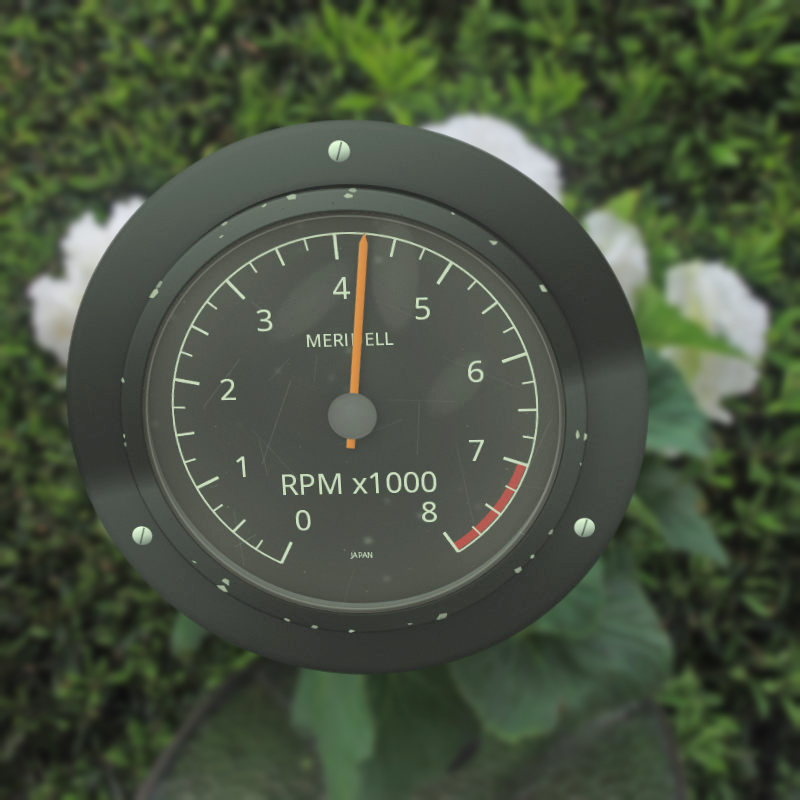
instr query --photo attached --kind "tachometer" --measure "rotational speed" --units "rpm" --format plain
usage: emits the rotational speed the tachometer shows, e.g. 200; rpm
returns 4250; rpm
